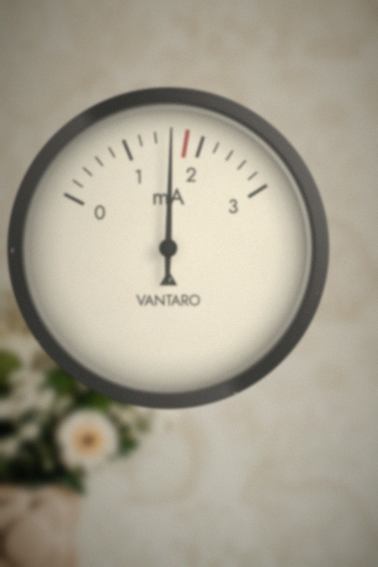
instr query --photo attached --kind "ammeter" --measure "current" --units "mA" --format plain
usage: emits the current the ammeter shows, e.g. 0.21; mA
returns 1.6; mA
